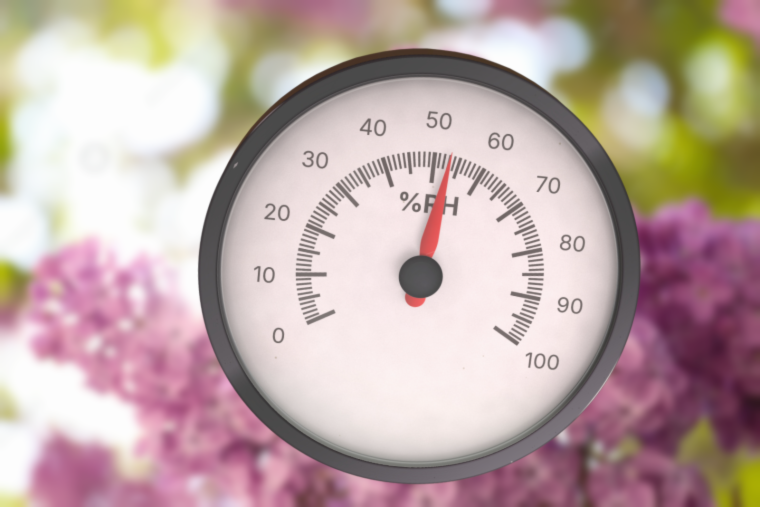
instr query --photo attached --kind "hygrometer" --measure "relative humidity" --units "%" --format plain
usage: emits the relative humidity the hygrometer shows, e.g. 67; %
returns 53; %
